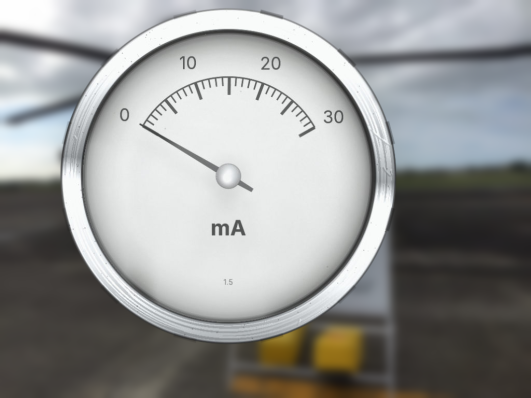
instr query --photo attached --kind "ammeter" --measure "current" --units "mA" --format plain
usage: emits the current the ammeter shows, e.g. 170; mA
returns 0; mA
